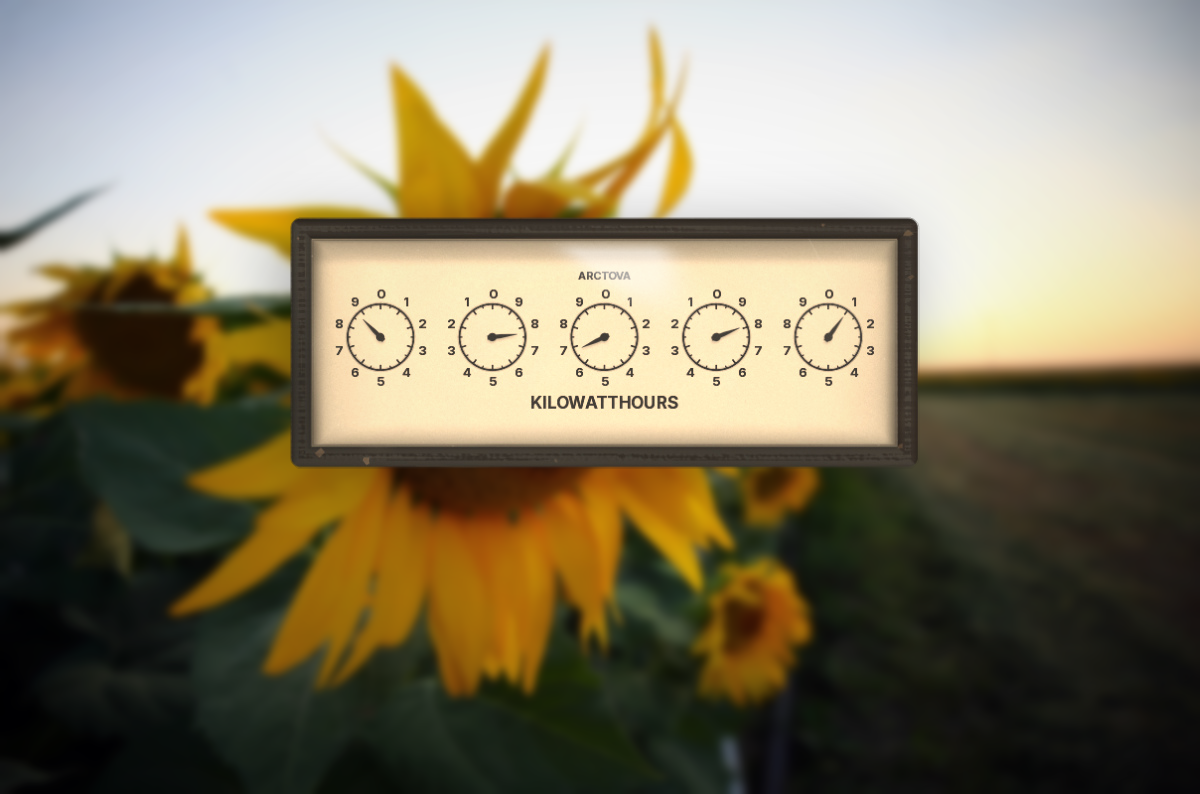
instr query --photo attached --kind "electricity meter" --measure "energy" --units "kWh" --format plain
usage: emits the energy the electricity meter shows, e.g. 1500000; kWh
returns 87681; kWh
